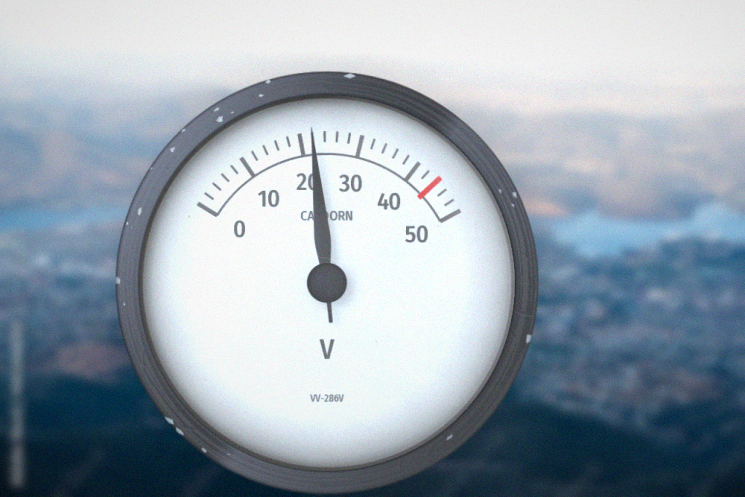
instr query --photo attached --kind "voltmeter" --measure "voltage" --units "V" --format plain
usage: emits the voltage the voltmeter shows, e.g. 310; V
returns 22; V
